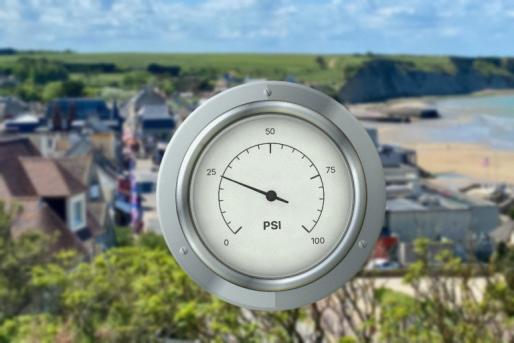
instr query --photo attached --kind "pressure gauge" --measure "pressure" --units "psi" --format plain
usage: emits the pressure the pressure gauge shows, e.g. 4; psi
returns 25; psi
